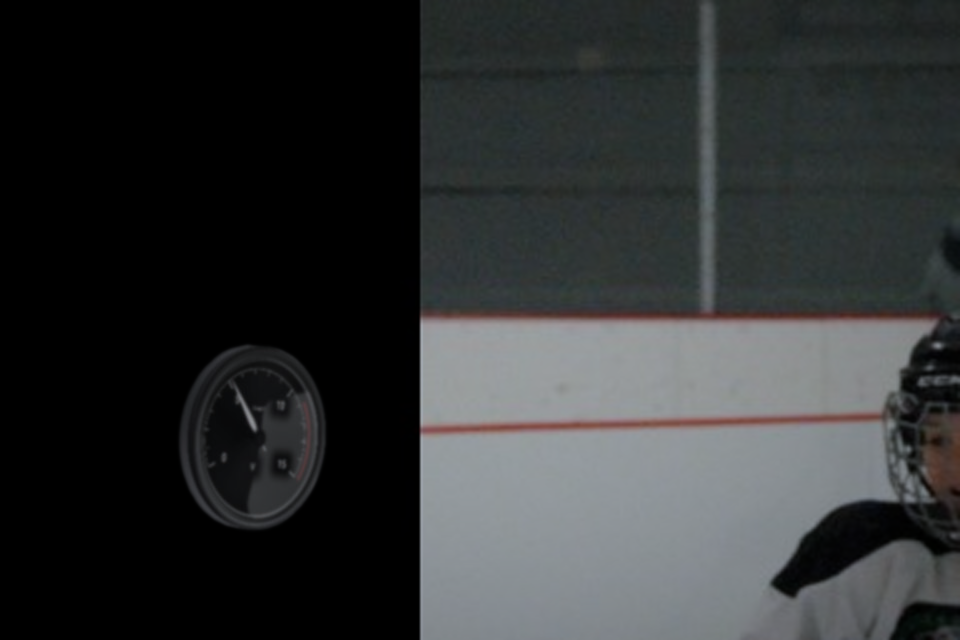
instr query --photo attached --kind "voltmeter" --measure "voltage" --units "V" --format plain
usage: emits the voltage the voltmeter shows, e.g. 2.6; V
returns 5; V
